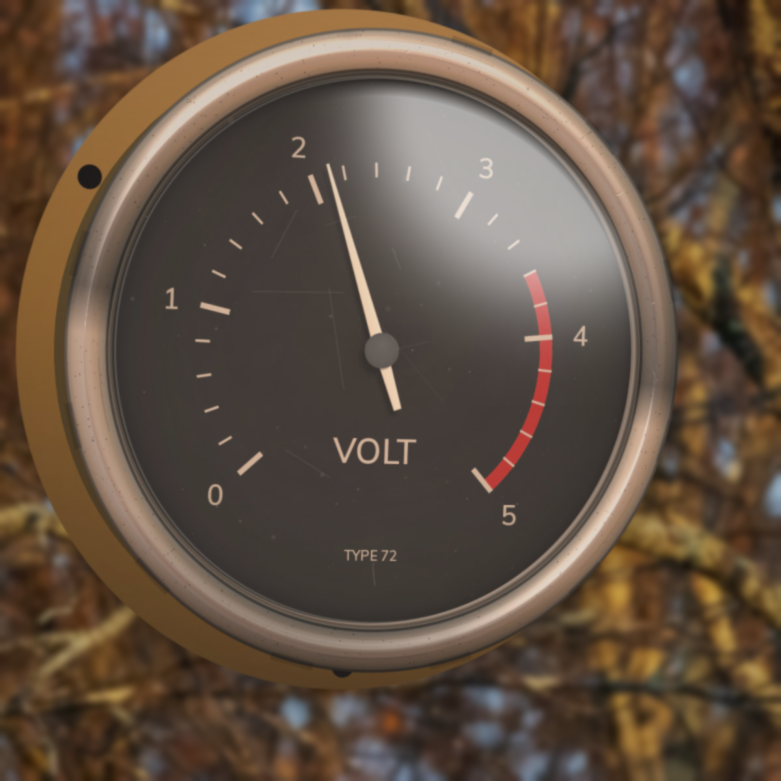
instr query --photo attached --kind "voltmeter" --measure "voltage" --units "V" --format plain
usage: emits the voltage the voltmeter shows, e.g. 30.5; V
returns 2.1; V
